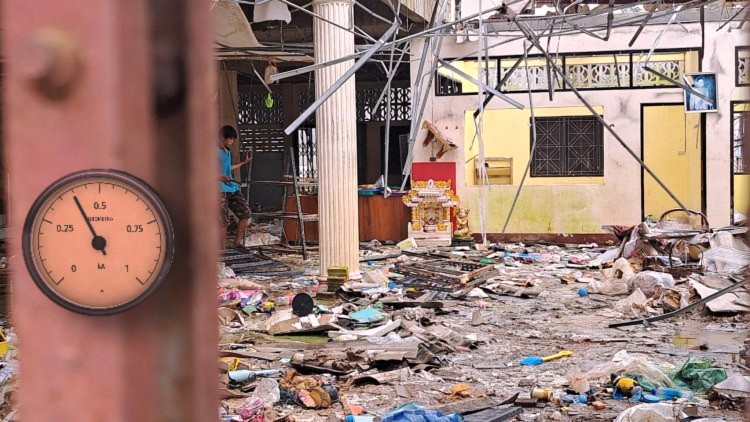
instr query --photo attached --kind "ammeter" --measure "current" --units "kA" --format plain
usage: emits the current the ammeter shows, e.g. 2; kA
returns 0.4; kA
